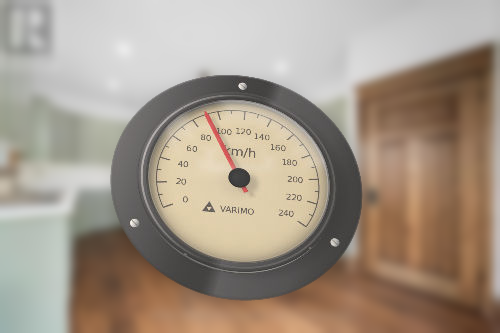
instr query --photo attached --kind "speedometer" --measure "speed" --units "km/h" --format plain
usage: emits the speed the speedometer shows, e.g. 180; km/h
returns 90; km/h
